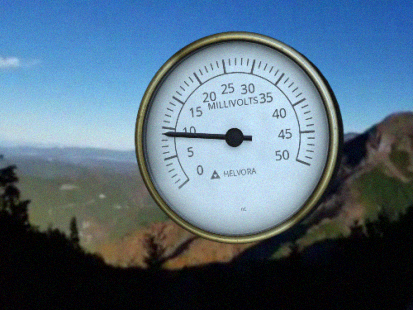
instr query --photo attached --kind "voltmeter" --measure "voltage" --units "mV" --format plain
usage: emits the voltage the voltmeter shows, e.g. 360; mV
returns 9; mV
